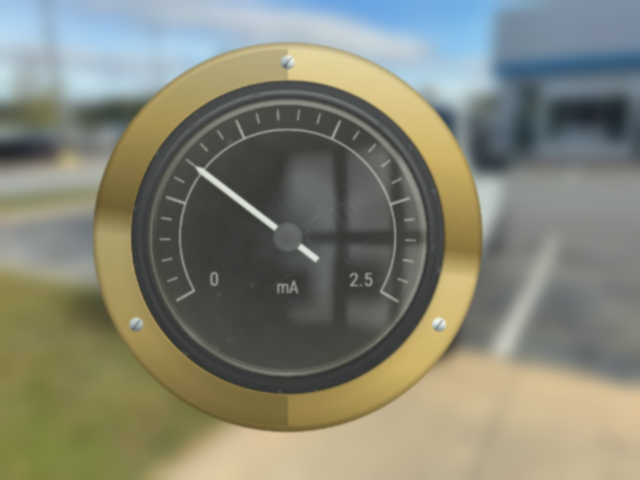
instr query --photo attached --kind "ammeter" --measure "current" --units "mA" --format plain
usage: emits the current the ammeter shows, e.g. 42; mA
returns 0.7; mA
